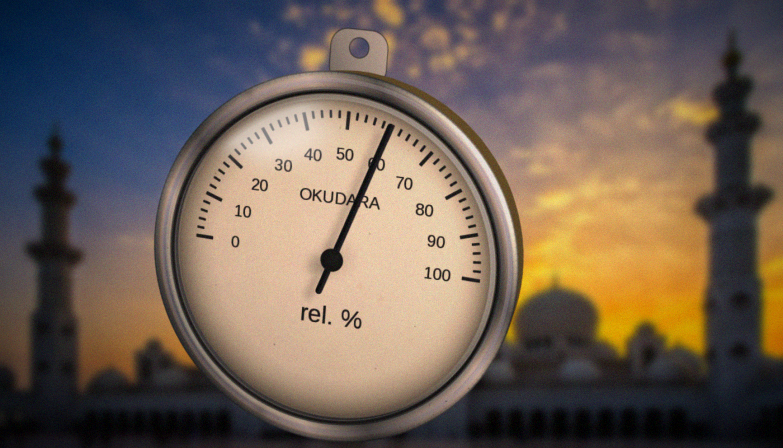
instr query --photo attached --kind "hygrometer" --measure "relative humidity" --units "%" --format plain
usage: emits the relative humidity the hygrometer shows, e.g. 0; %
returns 60; %
